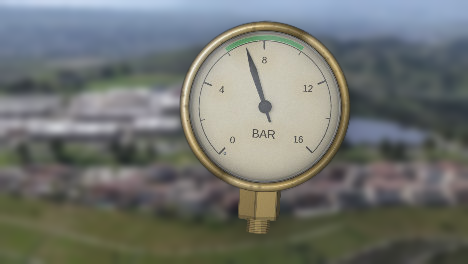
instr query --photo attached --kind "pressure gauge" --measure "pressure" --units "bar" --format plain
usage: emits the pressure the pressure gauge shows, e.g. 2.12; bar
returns 7; bar
